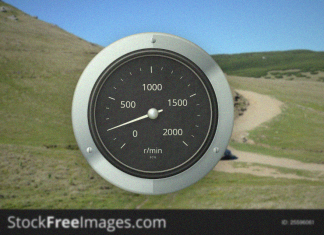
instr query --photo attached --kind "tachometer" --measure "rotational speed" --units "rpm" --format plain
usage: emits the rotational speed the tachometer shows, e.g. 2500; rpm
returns 200; rpm
